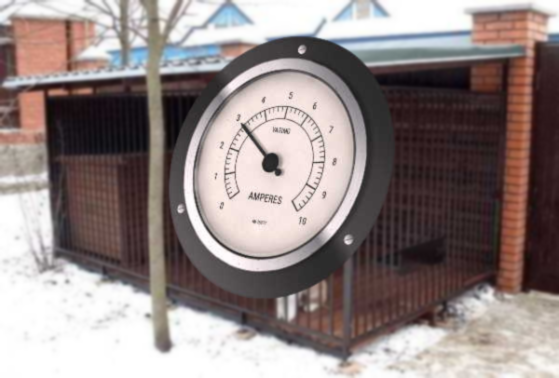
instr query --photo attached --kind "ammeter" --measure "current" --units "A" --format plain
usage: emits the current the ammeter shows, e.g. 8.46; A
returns 3; A
